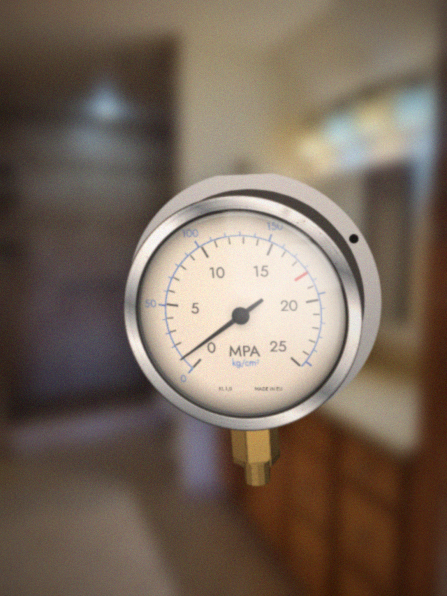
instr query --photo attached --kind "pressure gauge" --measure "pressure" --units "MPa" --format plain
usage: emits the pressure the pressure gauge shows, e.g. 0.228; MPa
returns 1; MPa
